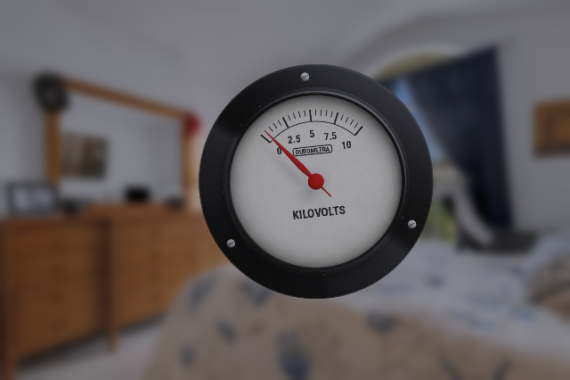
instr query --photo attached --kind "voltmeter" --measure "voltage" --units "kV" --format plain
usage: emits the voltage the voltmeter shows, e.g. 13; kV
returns 0.5; kV
